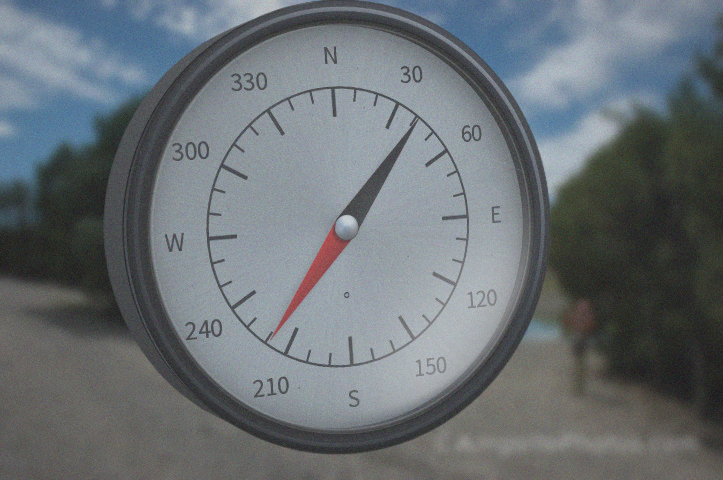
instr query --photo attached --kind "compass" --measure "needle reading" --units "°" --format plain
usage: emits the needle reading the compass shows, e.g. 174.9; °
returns 220; °
